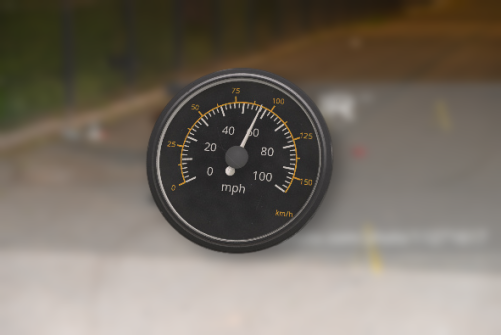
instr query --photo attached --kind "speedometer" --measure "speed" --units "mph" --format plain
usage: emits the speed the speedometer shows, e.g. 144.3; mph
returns 58; mph
